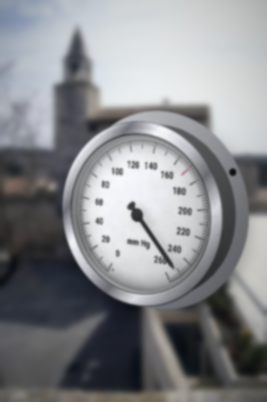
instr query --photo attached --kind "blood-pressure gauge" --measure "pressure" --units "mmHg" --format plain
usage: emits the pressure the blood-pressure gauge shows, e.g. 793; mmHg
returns 250; mmHg
